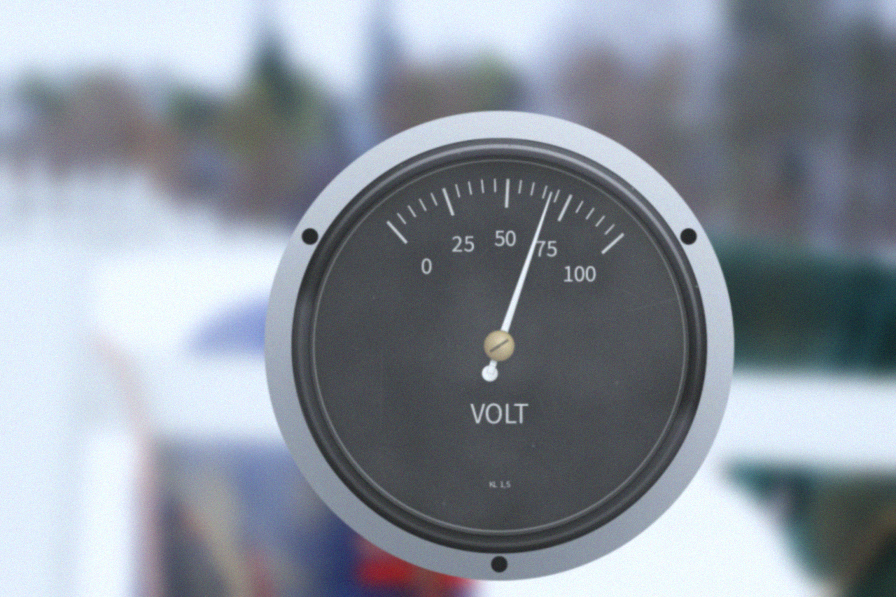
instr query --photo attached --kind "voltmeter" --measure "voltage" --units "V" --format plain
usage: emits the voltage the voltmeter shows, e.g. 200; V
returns 67.5; V
